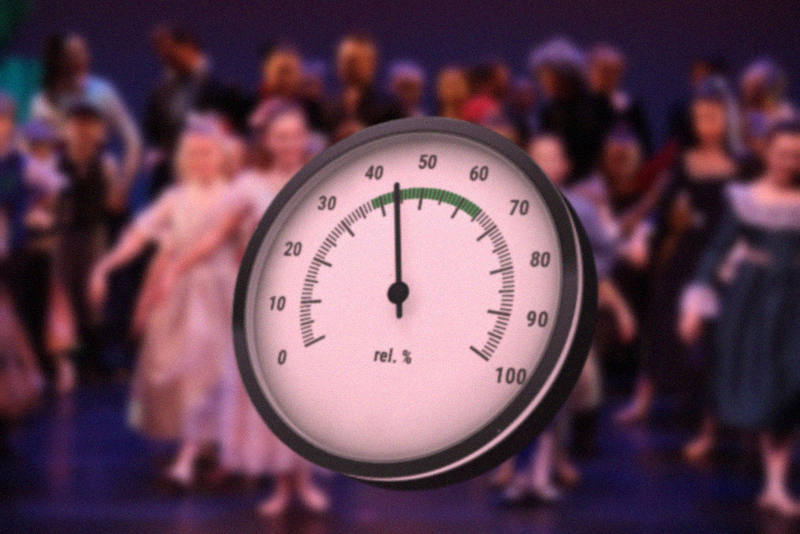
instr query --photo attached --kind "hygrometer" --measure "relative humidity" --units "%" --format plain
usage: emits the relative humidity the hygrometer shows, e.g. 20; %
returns 45; %
